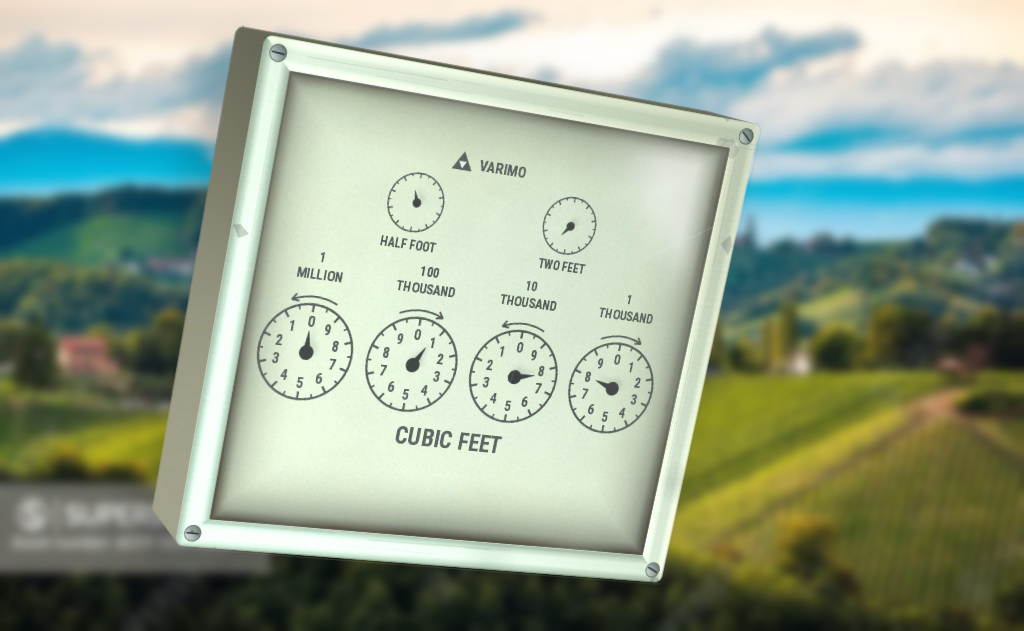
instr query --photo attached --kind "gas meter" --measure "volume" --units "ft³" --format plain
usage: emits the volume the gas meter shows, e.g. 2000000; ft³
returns 7800; ft³
